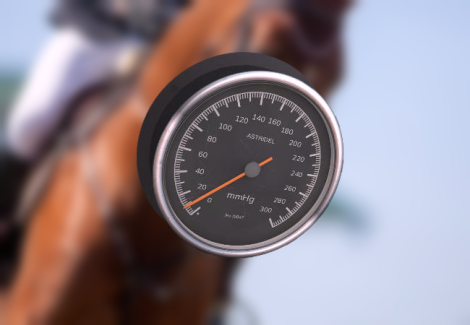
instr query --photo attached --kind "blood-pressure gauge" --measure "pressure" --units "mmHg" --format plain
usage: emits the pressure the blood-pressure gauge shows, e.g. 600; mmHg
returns 10; mmHg
